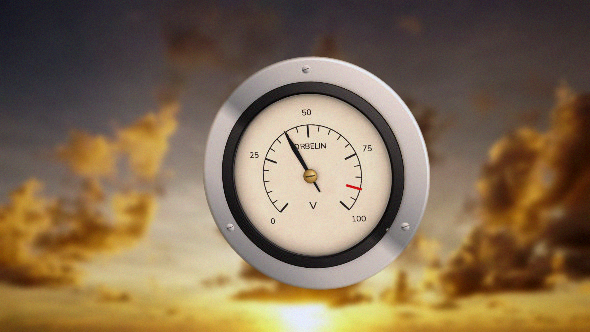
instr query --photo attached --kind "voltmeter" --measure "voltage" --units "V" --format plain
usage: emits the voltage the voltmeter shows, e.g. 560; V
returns 40; V
